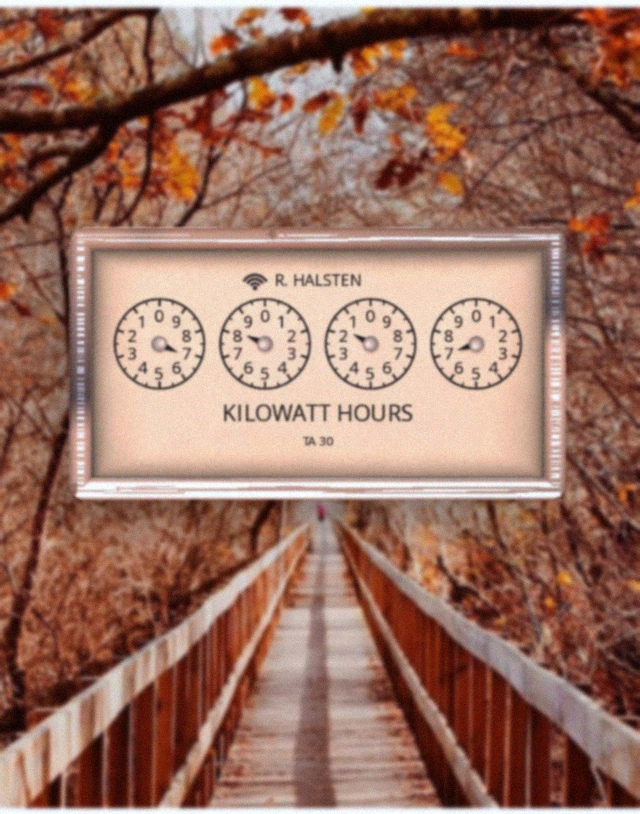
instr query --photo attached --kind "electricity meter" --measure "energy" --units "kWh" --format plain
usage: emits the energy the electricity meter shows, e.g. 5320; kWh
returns 6817; kWh
